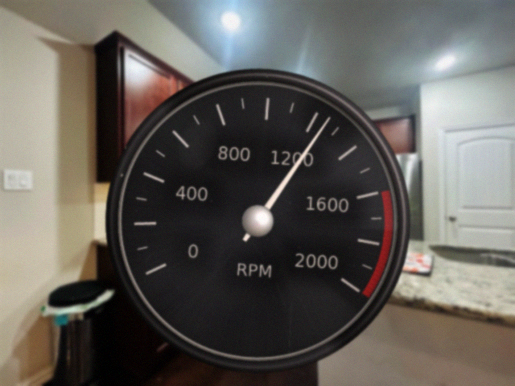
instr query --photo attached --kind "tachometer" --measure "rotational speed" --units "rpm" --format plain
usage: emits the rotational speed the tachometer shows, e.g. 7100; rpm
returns 1250; rpm
